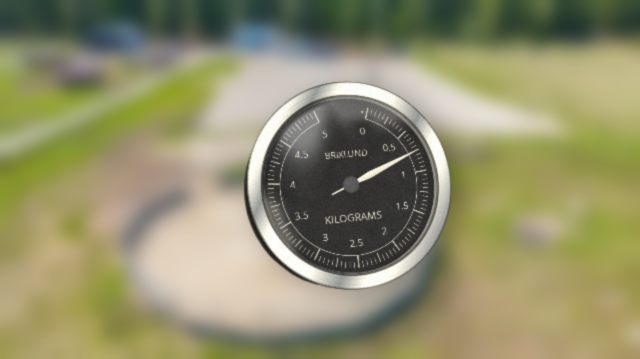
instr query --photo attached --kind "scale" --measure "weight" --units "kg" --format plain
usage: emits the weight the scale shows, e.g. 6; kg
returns 0.75; kg
